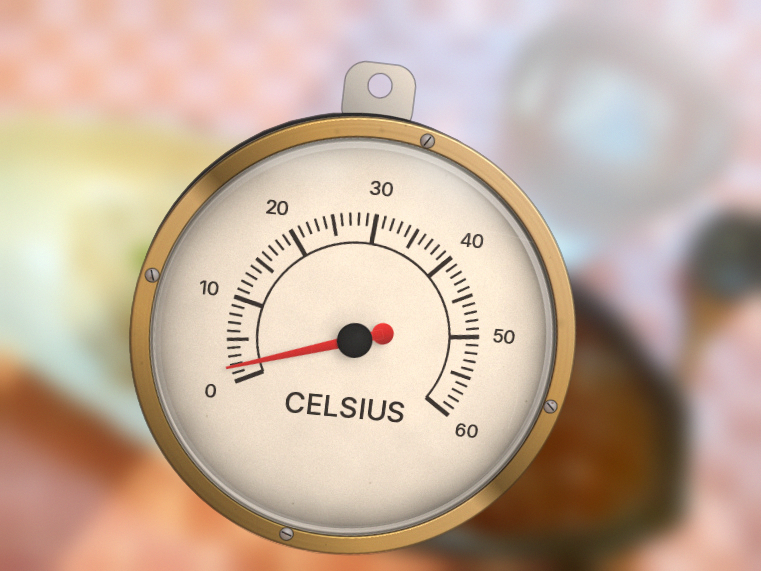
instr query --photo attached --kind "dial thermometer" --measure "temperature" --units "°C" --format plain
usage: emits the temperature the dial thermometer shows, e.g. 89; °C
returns 2; °C
